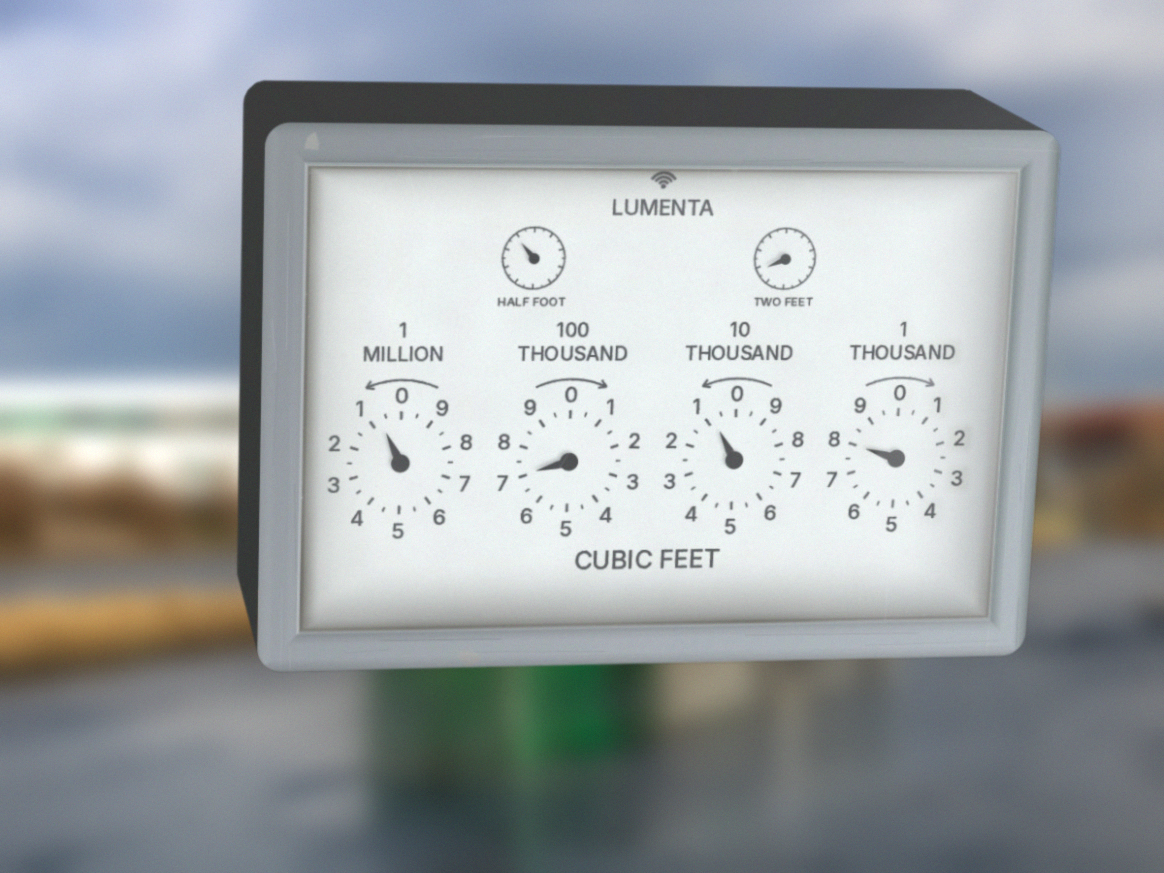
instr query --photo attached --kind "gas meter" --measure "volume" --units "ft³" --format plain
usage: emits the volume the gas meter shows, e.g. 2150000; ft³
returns 70800; ft³
